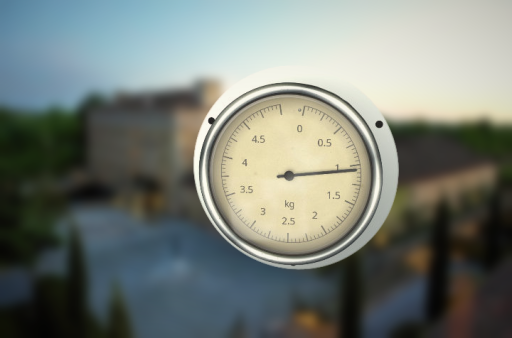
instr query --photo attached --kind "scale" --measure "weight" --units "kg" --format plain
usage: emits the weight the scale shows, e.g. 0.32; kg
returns 1.05; kg
